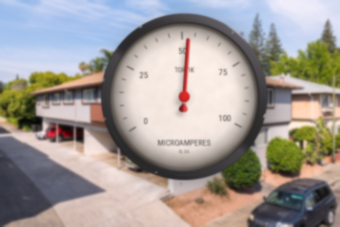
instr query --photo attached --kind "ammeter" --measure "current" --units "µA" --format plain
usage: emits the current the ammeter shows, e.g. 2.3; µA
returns 52.5; µA
